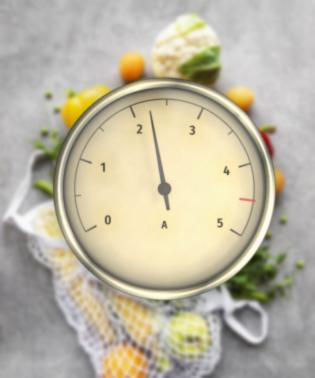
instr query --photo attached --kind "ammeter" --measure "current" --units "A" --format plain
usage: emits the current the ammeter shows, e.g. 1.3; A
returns 2.25; A
